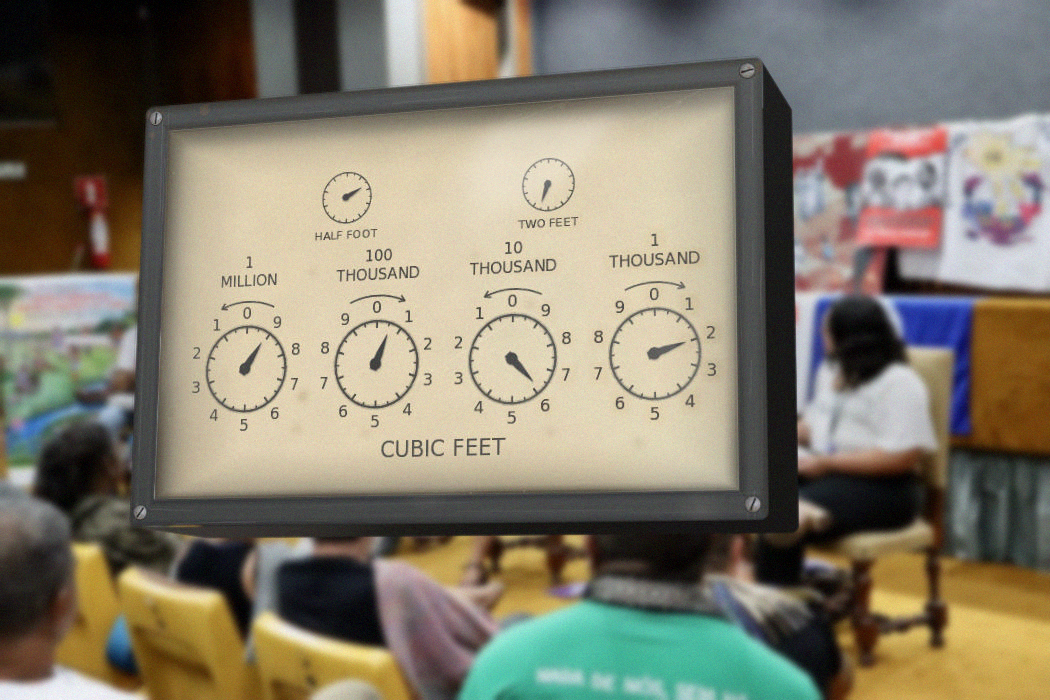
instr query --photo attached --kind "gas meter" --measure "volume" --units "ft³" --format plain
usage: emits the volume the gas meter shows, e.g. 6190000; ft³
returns 906200; ft³
